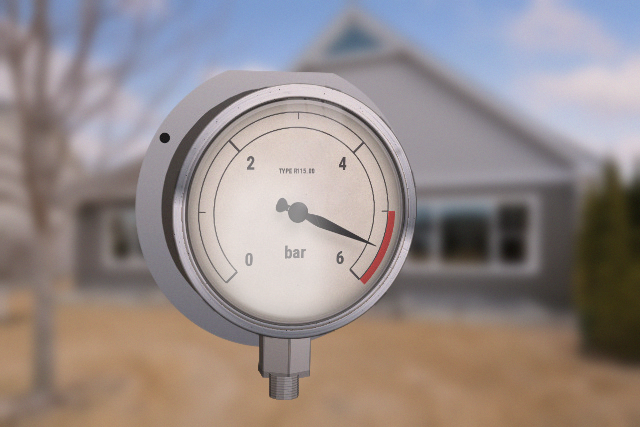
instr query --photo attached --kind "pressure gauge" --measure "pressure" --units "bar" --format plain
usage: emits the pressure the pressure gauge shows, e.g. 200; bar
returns 5.5; bar
